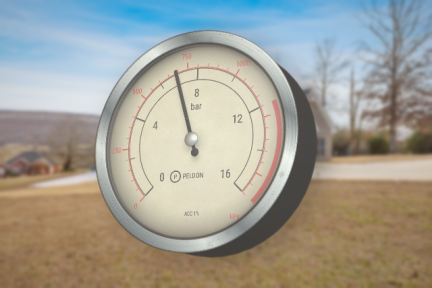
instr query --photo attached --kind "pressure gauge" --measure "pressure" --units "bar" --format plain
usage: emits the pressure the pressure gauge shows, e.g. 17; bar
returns 7; bar
